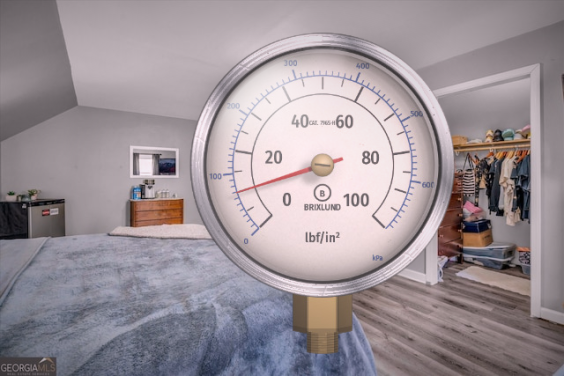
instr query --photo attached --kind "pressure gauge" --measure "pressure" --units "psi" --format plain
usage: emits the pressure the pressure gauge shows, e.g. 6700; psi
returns 10; psi
